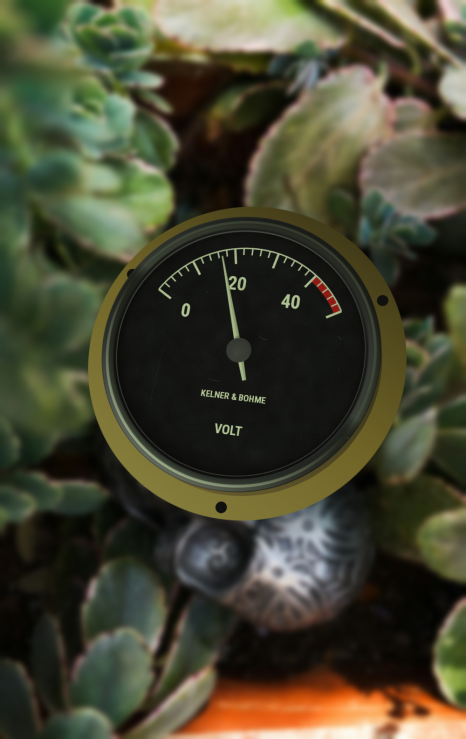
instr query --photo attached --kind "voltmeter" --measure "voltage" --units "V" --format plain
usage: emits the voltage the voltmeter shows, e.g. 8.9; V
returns 17; V
